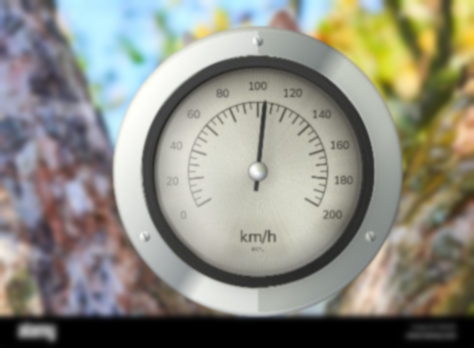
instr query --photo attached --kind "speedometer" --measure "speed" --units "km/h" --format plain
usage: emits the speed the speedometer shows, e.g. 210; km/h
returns 105; km/h
